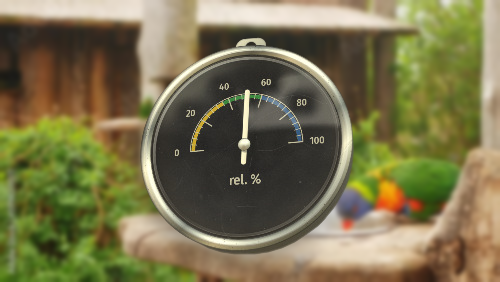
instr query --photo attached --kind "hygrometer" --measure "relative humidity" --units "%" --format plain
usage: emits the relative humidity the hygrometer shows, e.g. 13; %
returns 52; %
